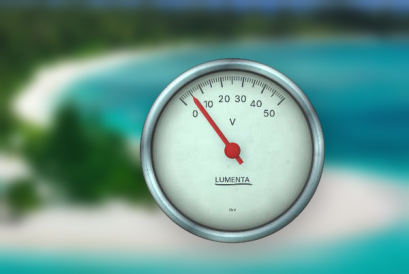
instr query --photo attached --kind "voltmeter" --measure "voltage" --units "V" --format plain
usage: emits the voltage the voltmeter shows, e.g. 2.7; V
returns 5; V
